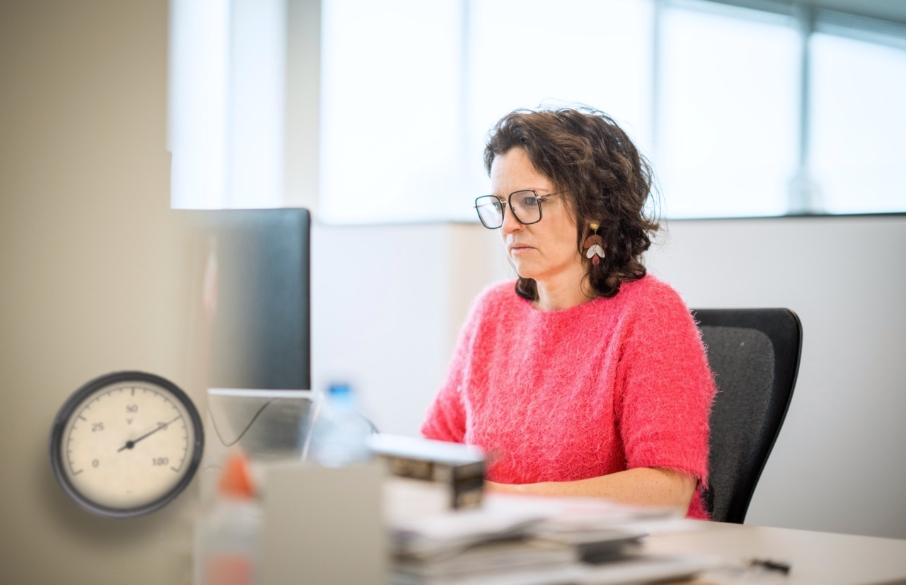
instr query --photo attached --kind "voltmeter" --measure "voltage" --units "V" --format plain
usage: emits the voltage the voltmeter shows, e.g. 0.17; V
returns 75; V
